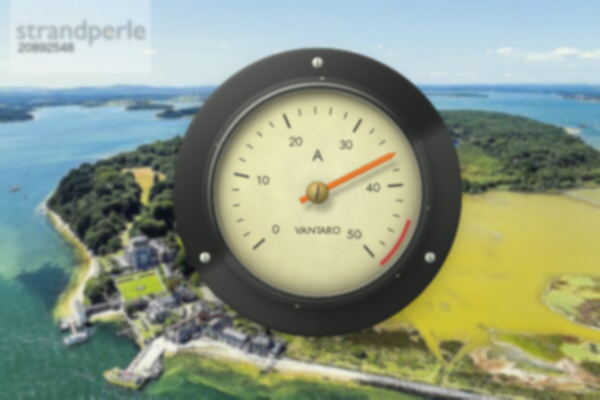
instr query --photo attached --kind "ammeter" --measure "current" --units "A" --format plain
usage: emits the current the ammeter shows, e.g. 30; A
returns 36; A
